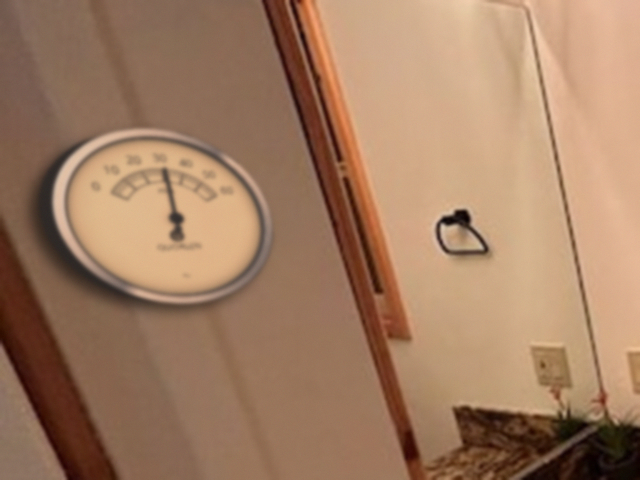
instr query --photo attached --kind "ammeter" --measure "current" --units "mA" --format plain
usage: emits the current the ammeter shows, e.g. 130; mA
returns 30; mA
